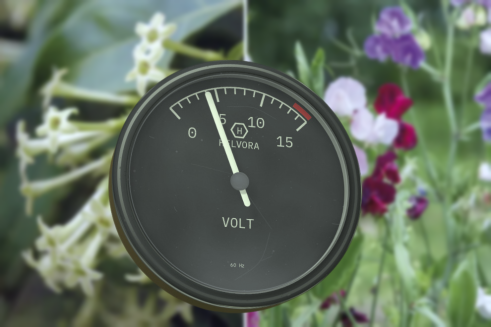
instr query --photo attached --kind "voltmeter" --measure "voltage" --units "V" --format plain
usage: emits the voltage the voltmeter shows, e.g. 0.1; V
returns 4; V
